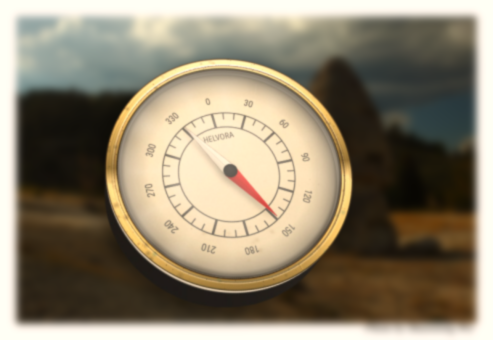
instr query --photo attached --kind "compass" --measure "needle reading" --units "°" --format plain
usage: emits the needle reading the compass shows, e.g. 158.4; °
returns 150; °
